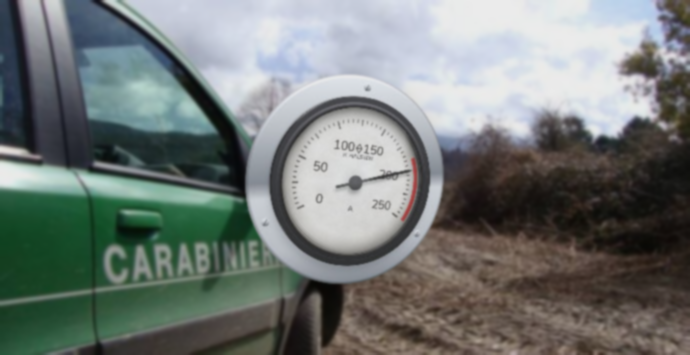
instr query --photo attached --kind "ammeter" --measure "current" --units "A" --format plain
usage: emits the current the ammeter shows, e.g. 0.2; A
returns 200; A
